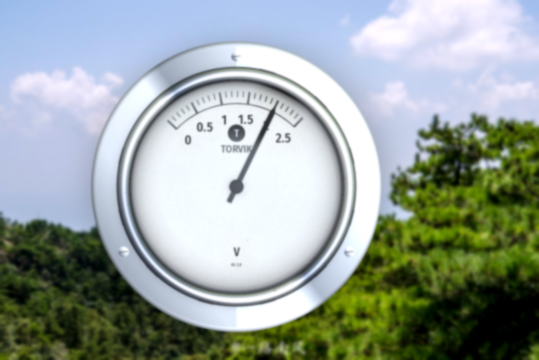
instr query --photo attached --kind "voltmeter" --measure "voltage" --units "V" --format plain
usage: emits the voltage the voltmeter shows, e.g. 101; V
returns 2; V
